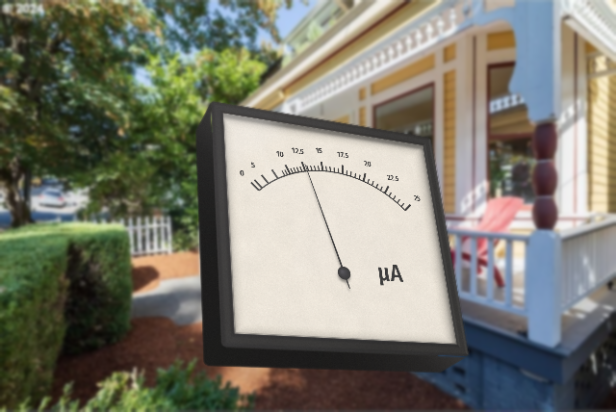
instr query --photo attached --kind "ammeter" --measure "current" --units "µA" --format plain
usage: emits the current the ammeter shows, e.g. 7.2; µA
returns 12.5; µA
